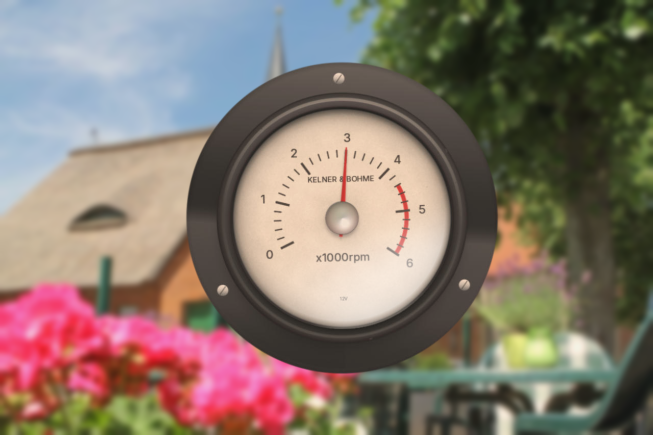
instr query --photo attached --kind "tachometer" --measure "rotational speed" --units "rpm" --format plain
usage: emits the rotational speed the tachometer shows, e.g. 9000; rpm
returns 3000; rpm
